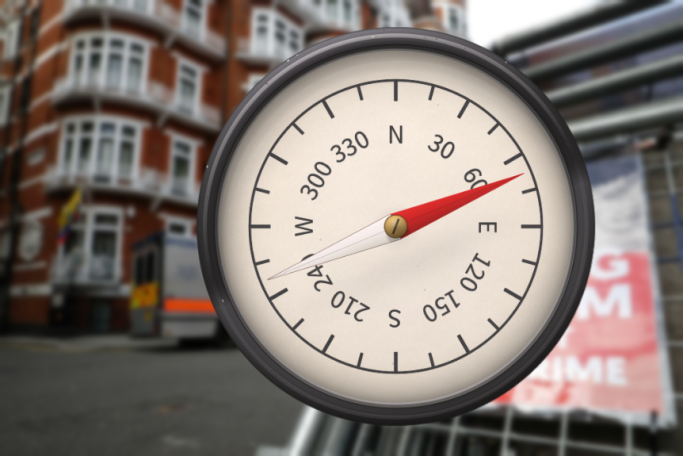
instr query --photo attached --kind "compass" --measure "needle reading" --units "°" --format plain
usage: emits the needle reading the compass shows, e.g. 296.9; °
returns 67.5; °
